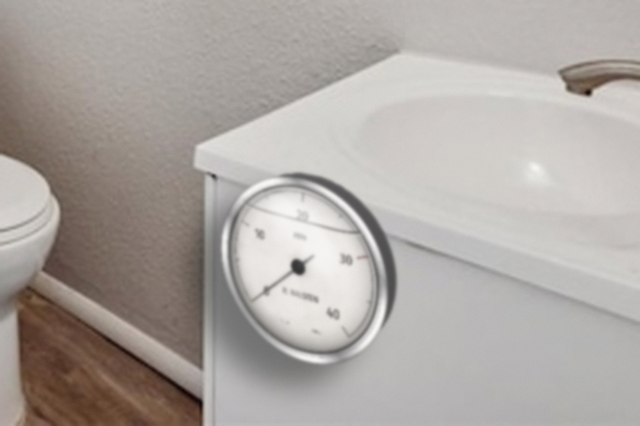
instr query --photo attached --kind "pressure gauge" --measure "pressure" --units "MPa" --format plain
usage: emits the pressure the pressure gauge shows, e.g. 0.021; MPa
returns 0; MPa
